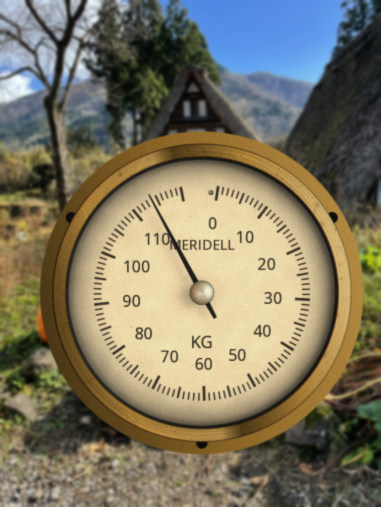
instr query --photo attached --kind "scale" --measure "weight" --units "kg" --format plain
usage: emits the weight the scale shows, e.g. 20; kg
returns 114; kg
